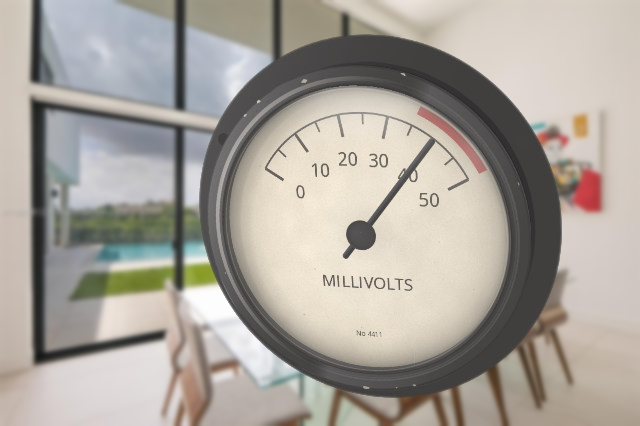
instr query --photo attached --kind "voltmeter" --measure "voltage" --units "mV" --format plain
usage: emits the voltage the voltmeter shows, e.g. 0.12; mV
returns 40; mV
